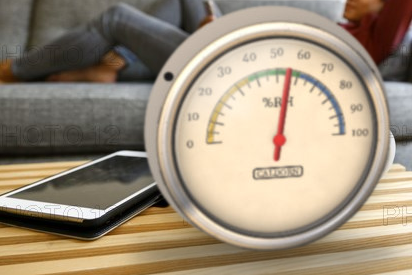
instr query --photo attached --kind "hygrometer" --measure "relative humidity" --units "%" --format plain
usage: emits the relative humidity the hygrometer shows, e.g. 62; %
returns 55; %
